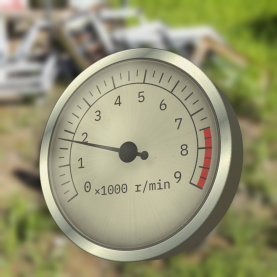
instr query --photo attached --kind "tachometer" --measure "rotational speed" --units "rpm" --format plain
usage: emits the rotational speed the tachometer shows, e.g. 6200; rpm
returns 1750; rpm
